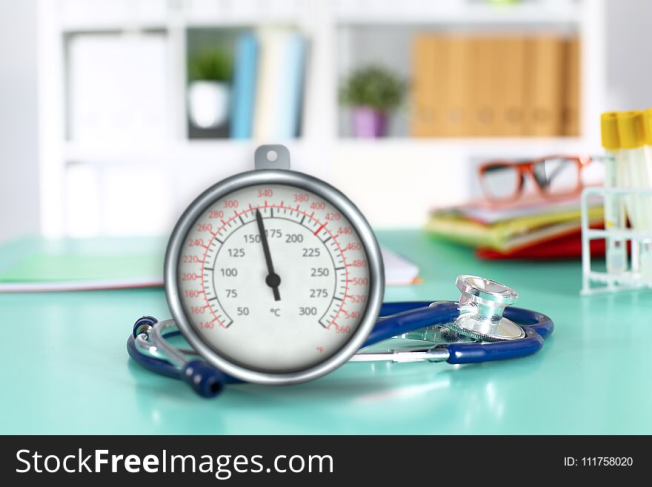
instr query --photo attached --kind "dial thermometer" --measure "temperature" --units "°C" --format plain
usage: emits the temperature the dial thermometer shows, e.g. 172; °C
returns 165; °C
